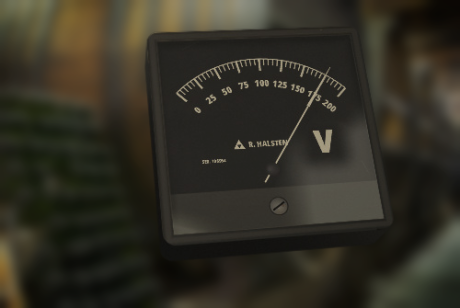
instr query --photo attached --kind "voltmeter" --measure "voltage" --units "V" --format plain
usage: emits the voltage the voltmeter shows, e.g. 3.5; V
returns 175; V
